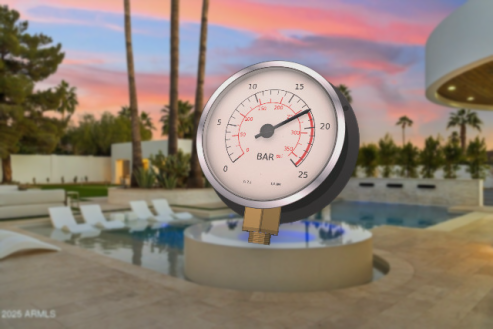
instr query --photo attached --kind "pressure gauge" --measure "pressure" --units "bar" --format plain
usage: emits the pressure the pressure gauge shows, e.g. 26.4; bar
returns 18; bar
